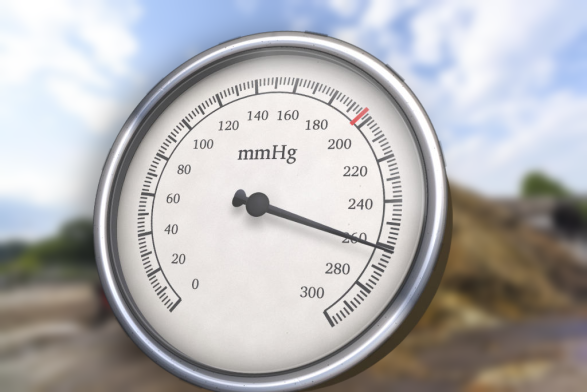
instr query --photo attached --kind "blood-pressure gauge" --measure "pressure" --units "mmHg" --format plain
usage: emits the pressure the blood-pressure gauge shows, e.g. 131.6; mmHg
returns 262; mmHg
